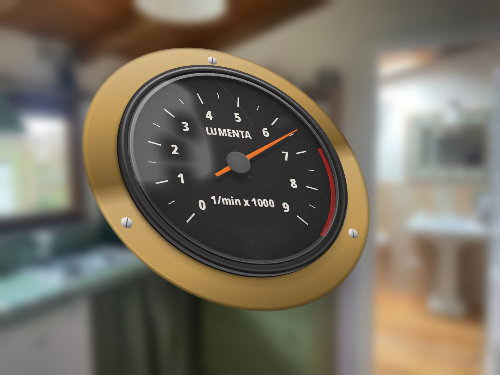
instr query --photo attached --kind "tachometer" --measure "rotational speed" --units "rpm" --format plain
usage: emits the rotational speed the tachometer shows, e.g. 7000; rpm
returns 6500; rpm
